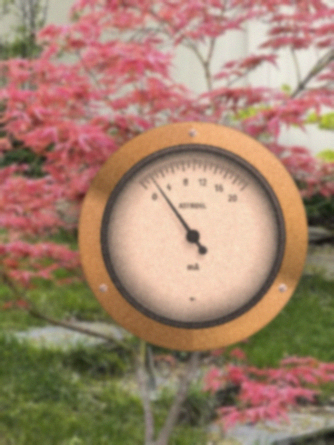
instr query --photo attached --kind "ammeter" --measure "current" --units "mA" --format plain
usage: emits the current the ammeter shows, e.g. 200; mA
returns 2; mA
